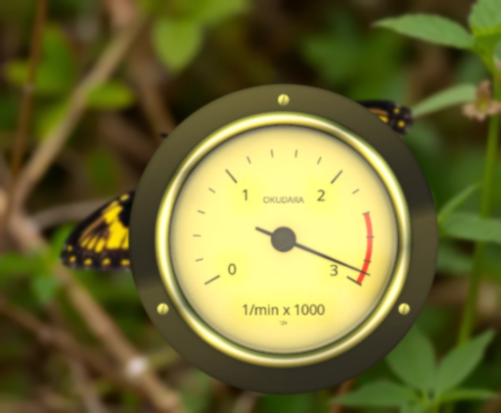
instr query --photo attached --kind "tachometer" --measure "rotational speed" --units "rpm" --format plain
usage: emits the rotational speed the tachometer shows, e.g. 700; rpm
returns 2900; rpm
